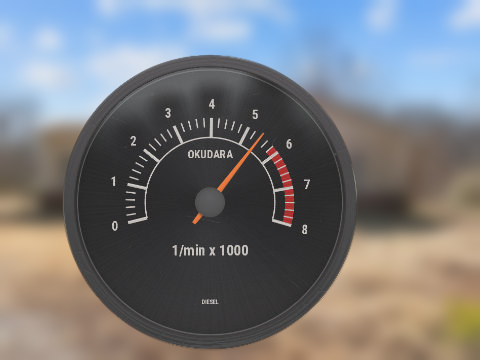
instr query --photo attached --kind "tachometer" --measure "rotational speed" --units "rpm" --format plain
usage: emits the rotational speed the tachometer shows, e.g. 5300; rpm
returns 5400; rpm
